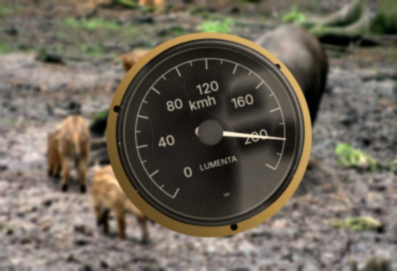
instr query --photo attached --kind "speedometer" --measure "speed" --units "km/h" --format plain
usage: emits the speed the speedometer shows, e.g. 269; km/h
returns 200; km/h
